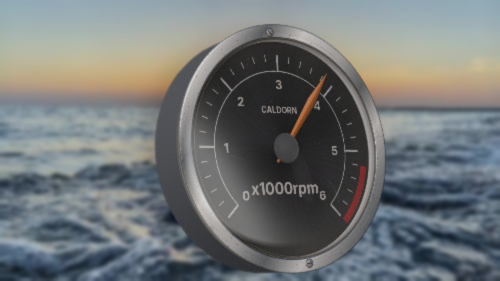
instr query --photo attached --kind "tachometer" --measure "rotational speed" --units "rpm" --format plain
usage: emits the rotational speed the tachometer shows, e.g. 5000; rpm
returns 3800; rpm
